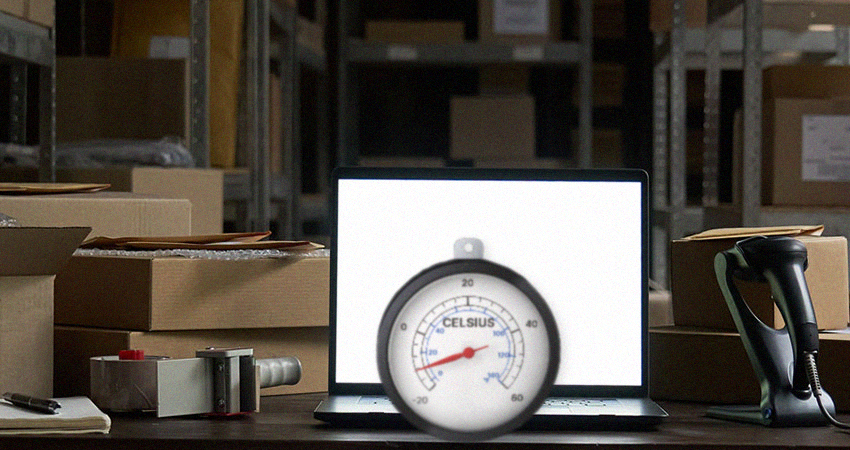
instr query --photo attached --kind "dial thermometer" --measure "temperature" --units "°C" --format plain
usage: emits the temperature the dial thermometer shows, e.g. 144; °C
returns -12; °C
